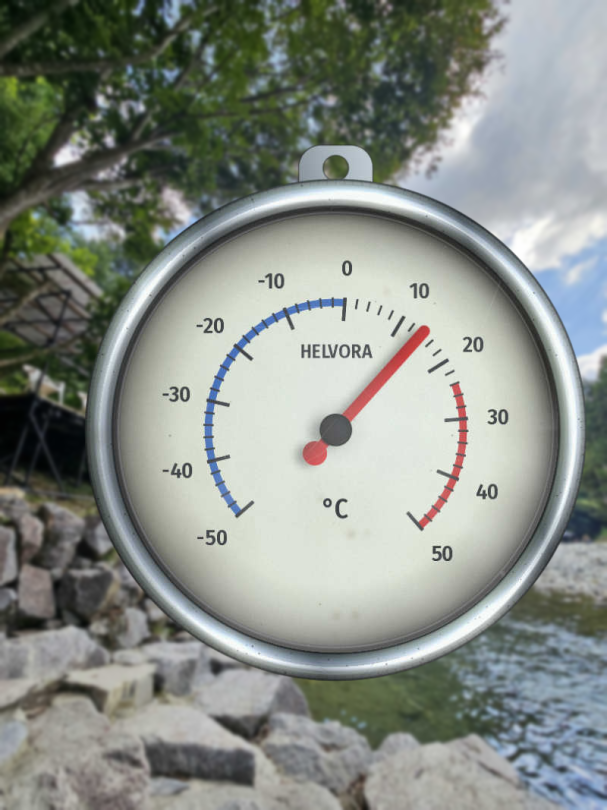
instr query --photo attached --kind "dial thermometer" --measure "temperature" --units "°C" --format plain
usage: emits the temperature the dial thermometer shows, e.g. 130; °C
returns 14; °C
